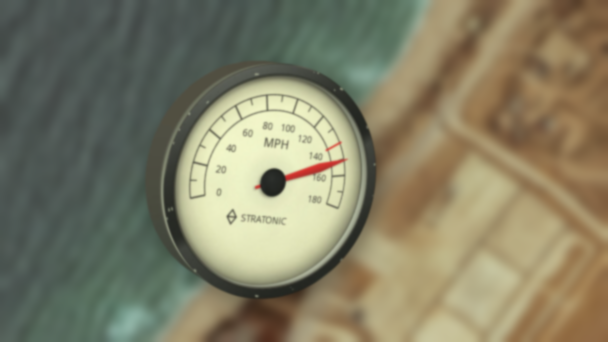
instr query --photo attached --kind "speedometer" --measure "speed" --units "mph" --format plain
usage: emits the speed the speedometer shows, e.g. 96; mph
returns 150; mph
